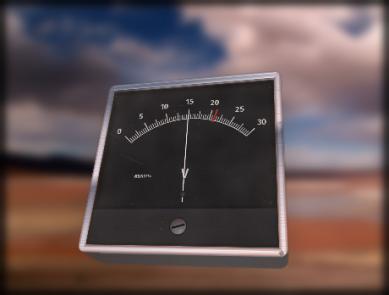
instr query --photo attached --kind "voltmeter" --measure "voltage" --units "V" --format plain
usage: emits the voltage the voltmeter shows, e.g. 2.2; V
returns 15; V
